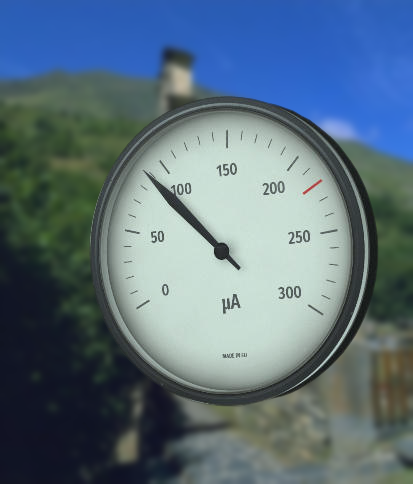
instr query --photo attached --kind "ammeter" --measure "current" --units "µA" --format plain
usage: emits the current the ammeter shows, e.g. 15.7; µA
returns 90; µA
